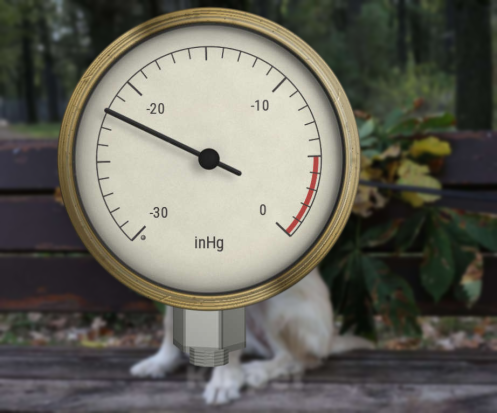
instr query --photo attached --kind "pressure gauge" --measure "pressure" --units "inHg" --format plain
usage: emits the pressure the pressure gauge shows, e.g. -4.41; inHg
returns -22; inHg
